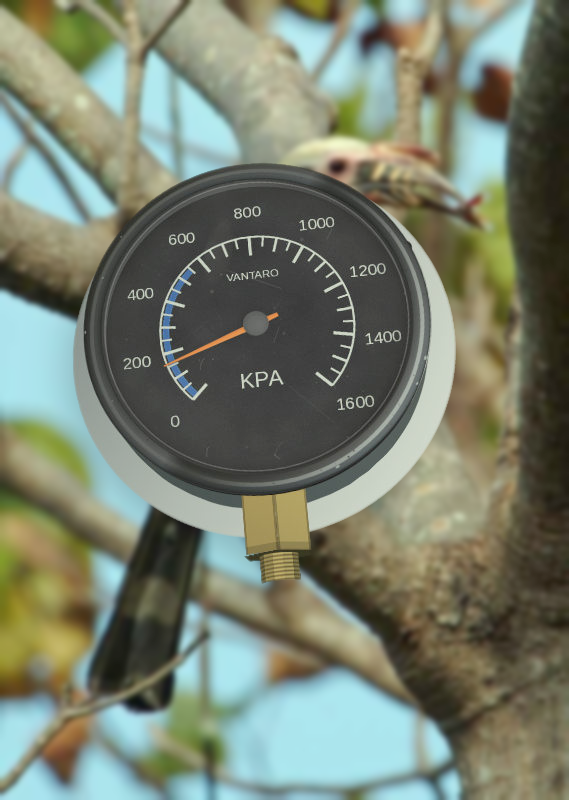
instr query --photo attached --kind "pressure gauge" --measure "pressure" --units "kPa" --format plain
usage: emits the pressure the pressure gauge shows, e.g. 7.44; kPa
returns 150; kPa
